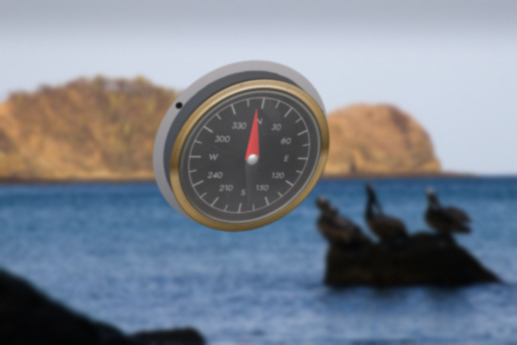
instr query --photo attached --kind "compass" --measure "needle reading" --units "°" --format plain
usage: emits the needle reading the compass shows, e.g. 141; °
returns 352.5; °
